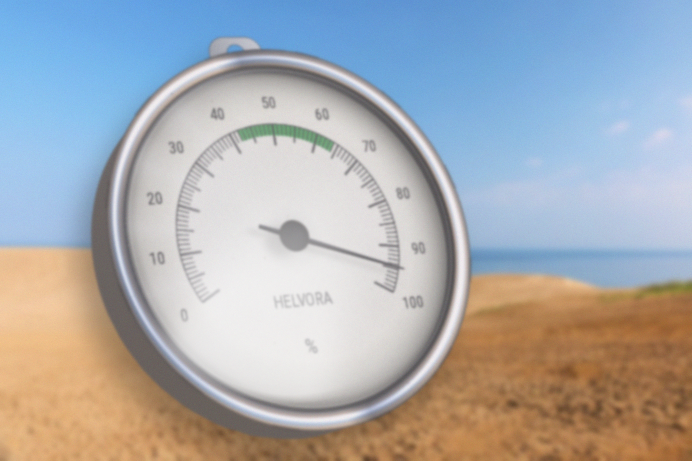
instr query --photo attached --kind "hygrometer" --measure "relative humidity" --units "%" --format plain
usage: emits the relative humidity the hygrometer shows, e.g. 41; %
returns 95; %
